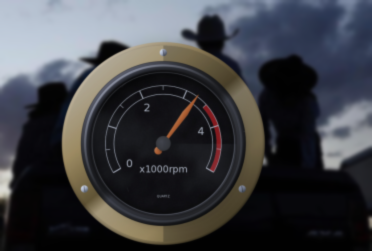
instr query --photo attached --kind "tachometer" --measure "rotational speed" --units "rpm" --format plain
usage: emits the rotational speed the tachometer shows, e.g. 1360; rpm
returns 3250; rpm
